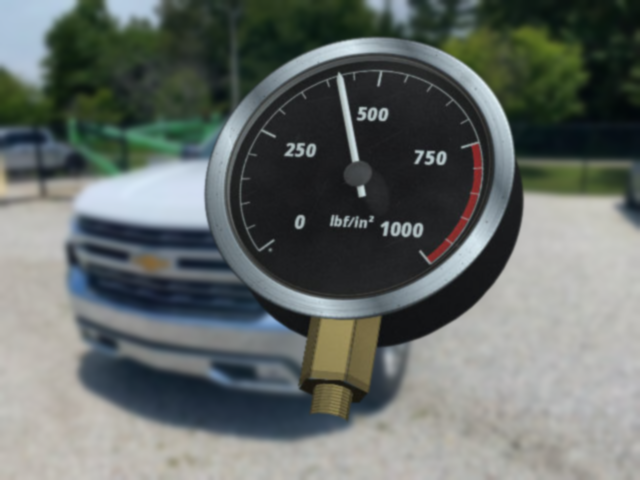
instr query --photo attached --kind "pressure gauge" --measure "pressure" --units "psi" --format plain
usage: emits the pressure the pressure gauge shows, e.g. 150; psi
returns 425; psi
